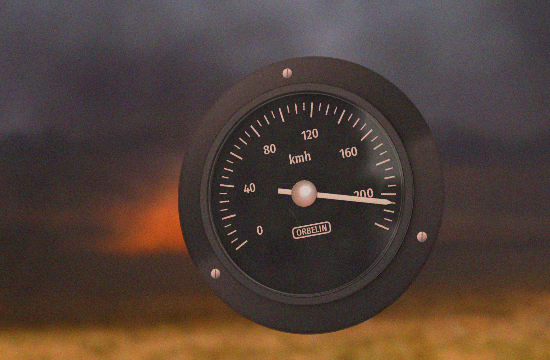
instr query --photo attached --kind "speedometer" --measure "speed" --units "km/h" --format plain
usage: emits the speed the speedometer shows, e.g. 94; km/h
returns 205; km/h
